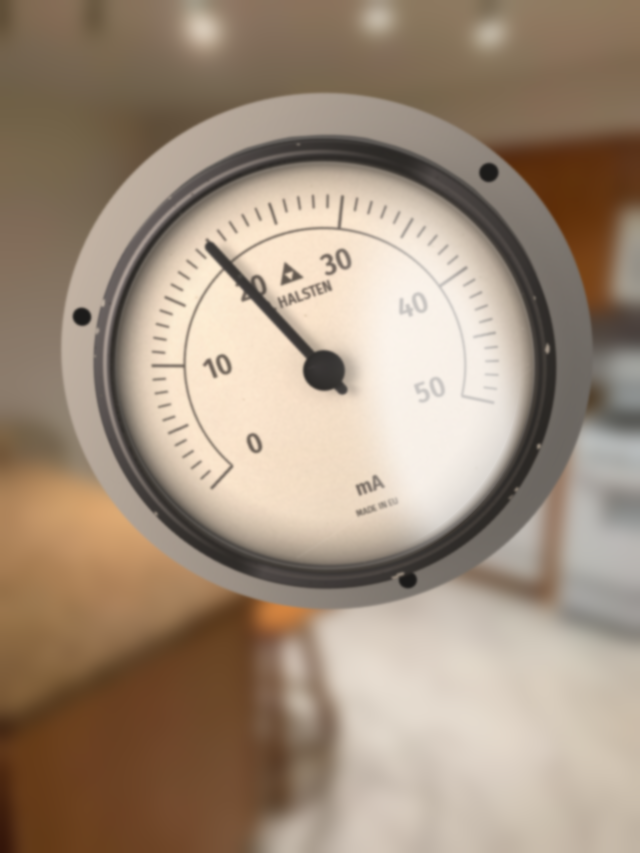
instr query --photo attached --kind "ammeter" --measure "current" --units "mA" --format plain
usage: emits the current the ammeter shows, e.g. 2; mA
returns 20; mA
